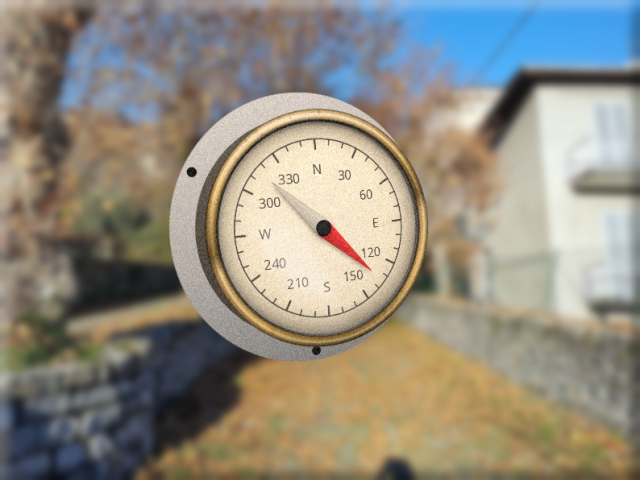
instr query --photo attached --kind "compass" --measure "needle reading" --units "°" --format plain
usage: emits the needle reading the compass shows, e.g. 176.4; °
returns 135; °
